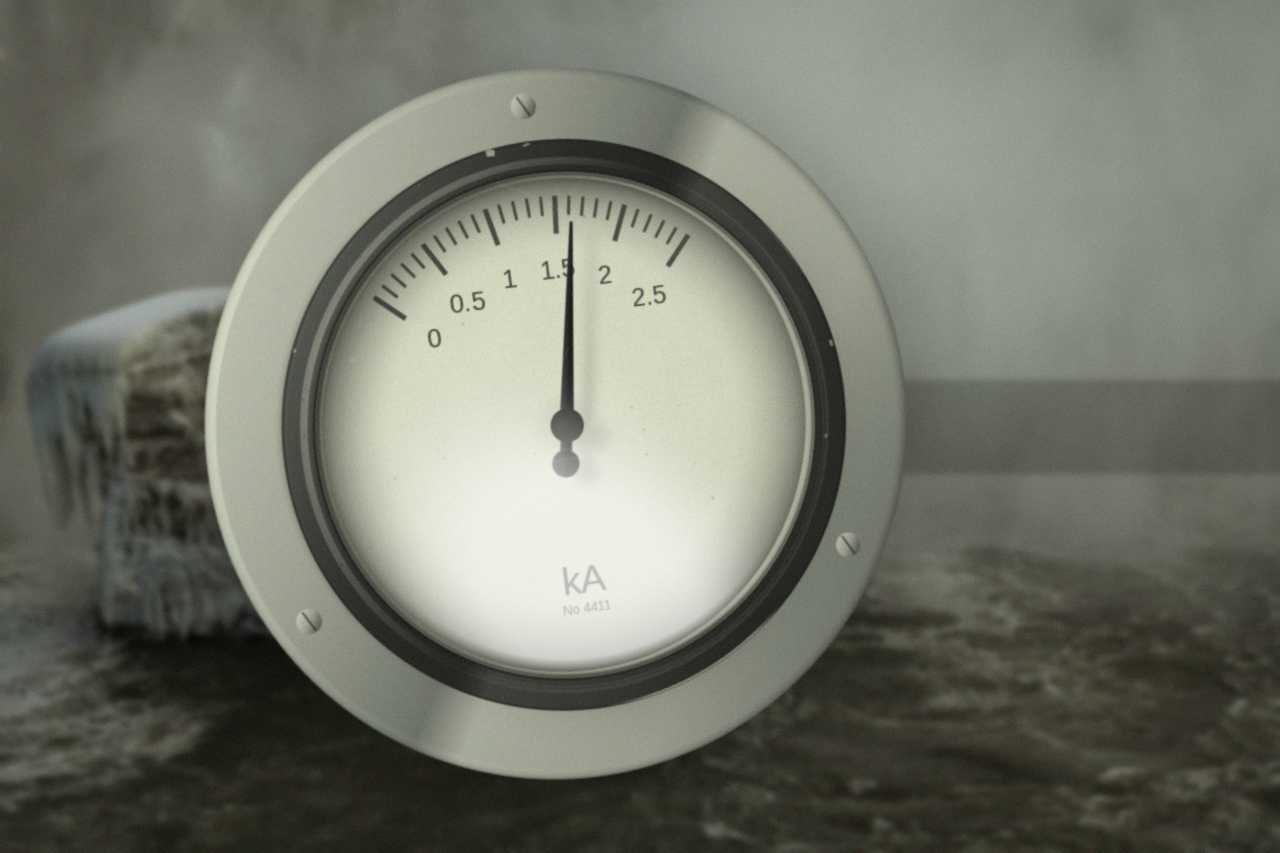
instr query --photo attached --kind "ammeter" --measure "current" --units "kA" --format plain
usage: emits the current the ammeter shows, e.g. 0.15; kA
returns 1.6; kA
